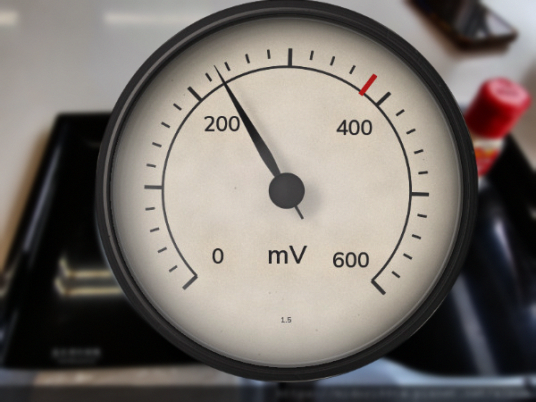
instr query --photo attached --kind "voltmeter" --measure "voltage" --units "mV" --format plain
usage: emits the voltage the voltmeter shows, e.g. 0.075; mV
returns 230; mV
